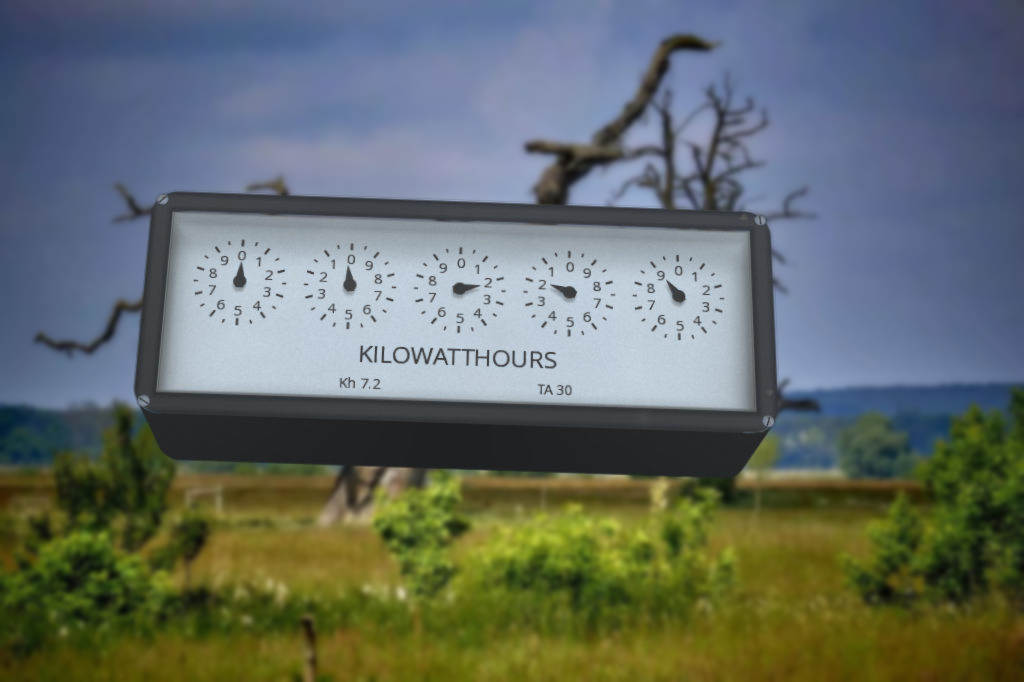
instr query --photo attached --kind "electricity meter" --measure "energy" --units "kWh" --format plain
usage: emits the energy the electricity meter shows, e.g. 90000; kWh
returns 219; kWh
